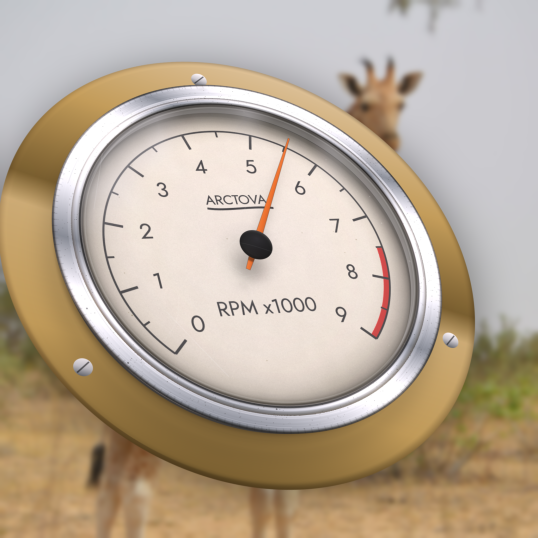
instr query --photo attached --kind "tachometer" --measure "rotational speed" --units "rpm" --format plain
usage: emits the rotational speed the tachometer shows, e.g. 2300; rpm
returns 5500; rpm
